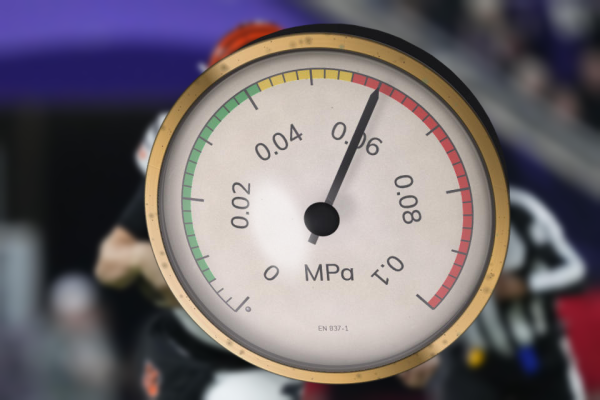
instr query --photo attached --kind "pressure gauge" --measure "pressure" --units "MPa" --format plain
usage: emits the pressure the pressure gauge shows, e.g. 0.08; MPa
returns 0.06; MPa
